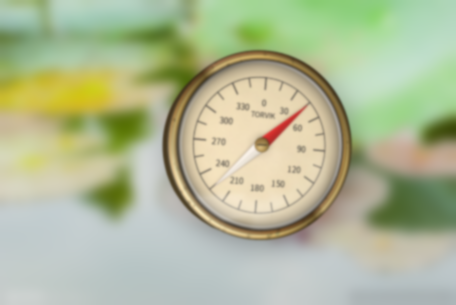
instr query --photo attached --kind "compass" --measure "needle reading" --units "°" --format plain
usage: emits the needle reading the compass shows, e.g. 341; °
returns 45; °
